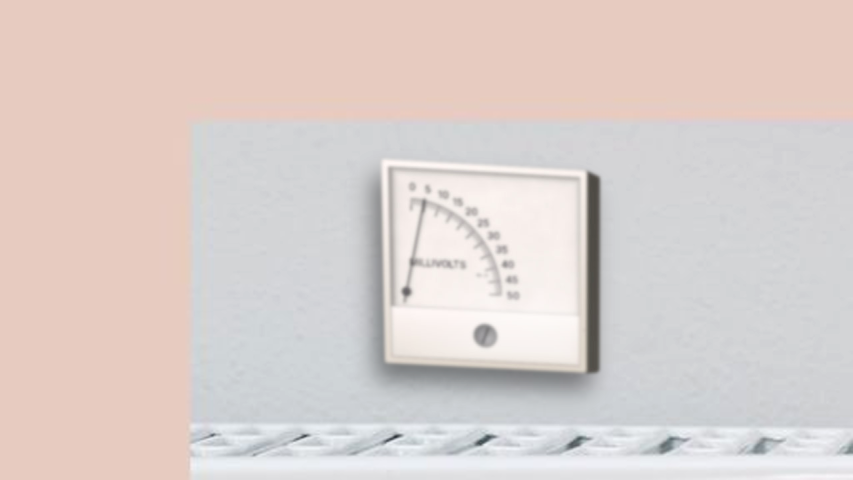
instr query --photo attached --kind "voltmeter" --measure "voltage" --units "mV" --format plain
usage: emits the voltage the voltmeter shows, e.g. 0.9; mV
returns 5; mV
